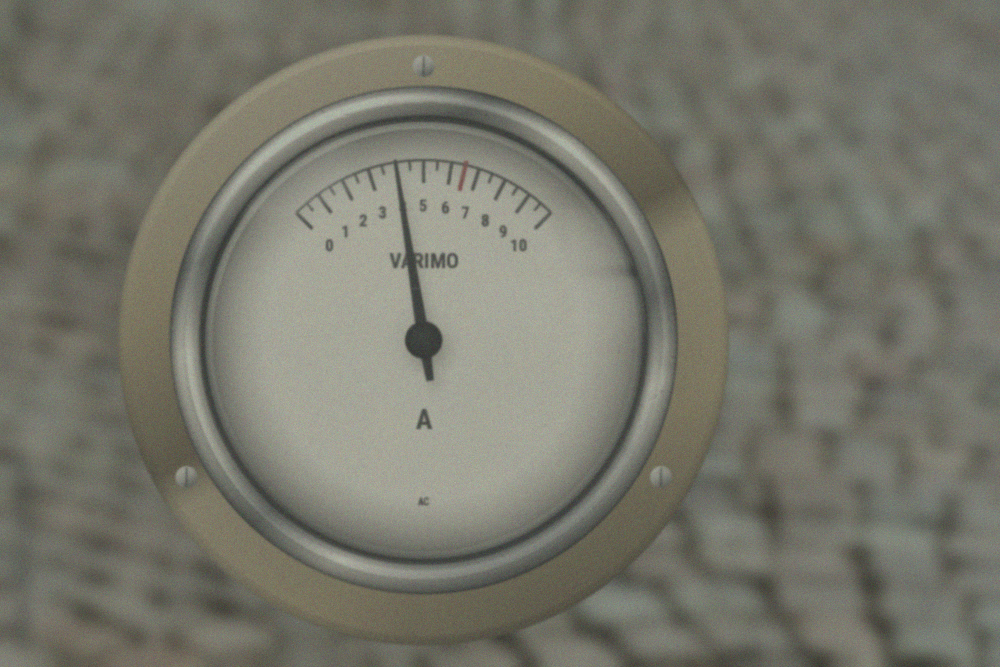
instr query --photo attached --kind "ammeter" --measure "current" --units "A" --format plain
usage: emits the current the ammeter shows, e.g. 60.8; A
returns 4; A
